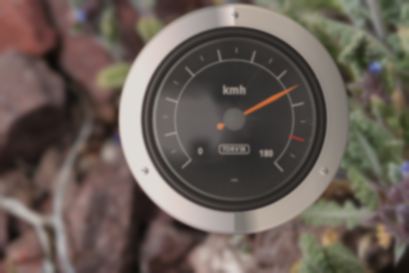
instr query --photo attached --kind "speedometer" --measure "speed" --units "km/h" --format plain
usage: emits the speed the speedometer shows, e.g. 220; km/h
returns 130; km/h
